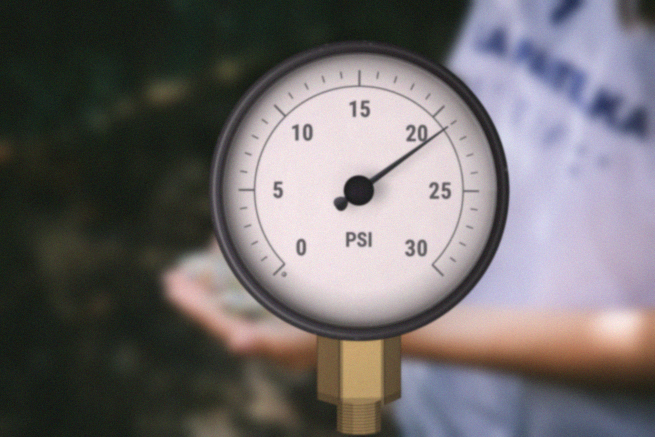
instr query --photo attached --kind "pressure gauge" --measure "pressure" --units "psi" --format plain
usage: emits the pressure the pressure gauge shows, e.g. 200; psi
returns 21; psi
